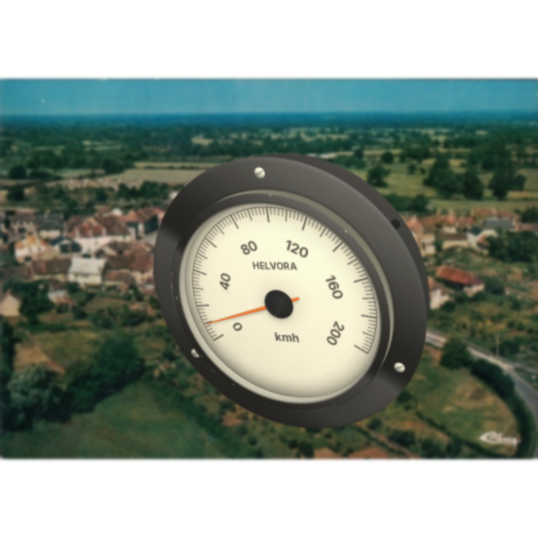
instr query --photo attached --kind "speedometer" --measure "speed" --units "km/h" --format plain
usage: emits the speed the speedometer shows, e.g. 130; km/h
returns 10; km/h
